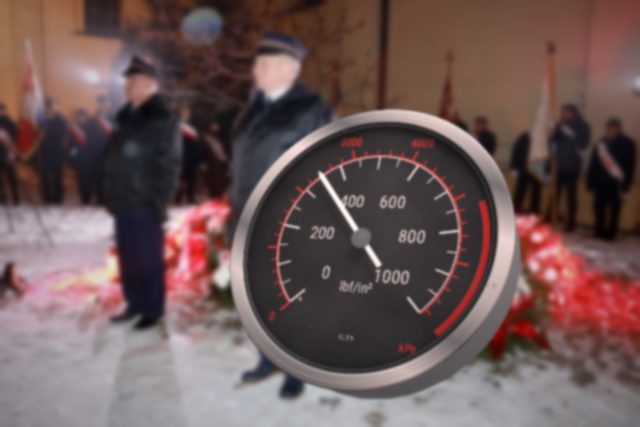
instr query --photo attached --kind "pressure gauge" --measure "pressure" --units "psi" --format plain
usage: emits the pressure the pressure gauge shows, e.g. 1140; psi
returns 350; psi
